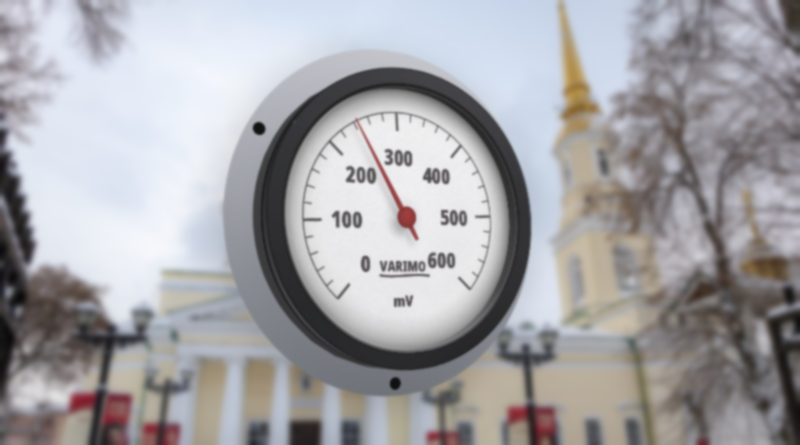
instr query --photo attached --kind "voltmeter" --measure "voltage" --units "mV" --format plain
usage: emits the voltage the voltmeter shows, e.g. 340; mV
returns 240; mV
